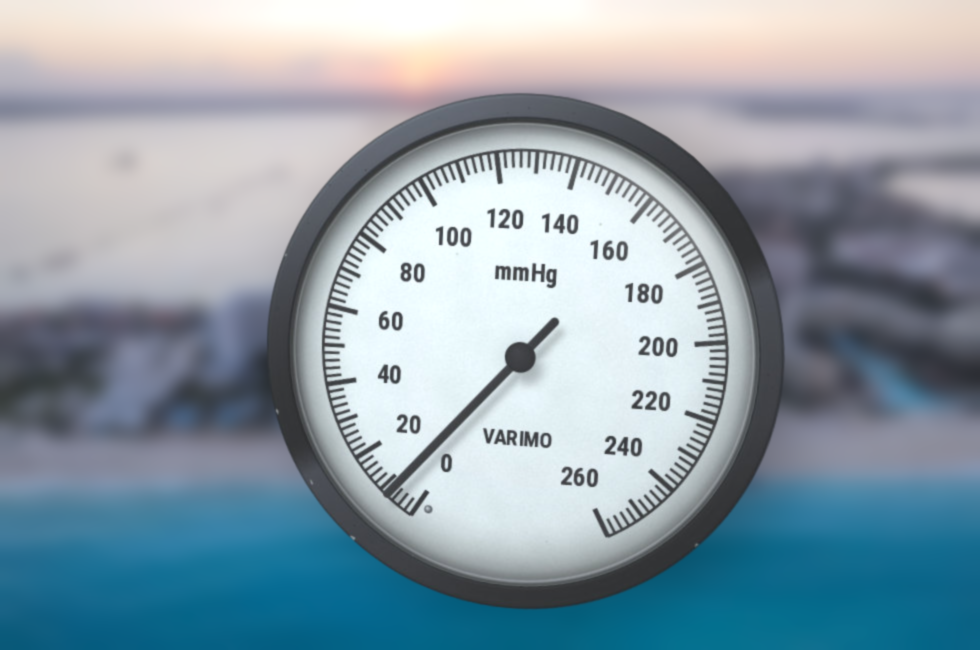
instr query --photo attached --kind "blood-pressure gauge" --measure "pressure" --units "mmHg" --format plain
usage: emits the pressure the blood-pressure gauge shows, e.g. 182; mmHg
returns 8; mmHg
